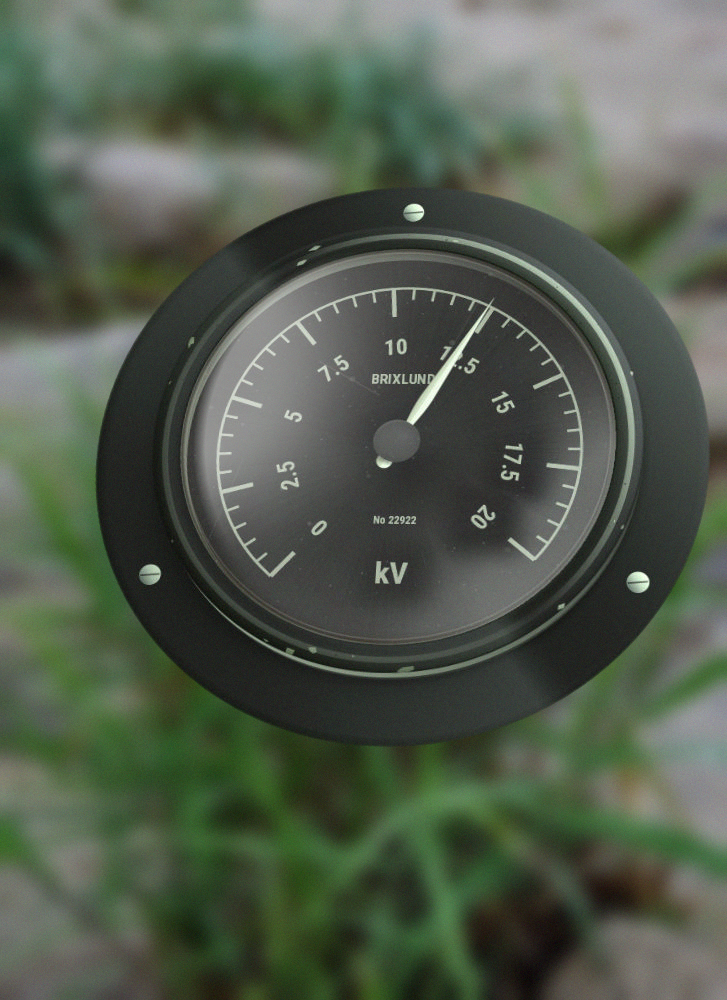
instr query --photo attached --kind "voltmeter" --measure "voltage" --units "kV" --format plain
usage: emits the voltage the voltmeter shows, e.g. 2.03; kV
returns 12.5; kV
